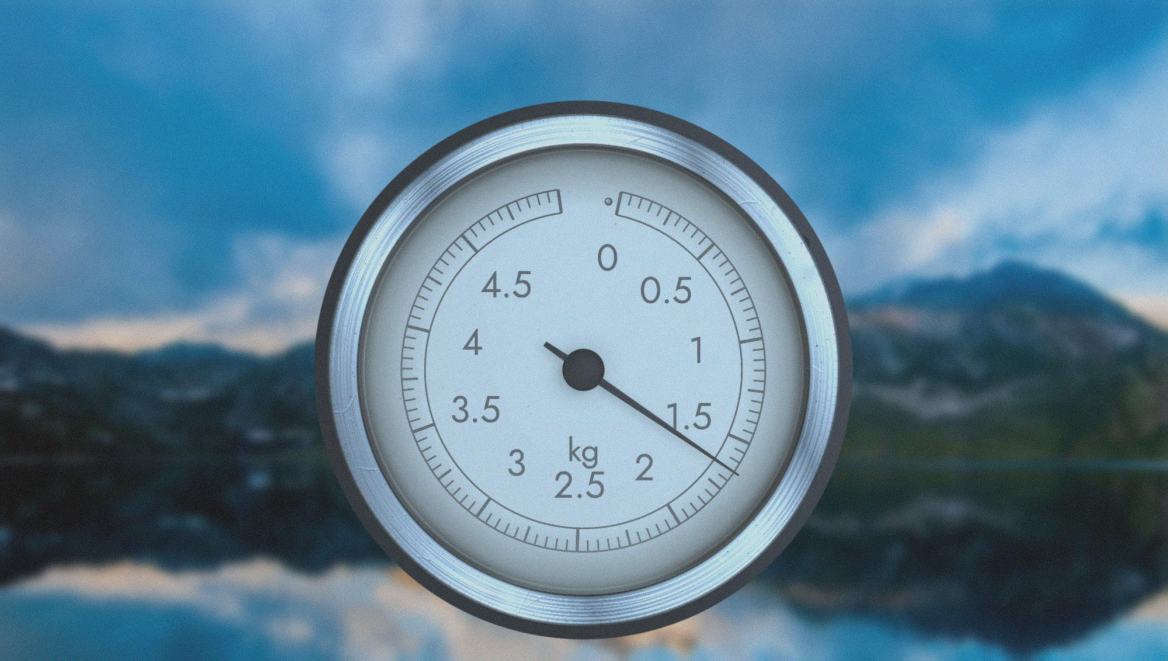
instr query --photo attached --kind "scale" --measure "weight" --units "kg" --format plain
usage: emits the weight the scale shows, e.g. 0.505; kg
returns 1.65; kg
